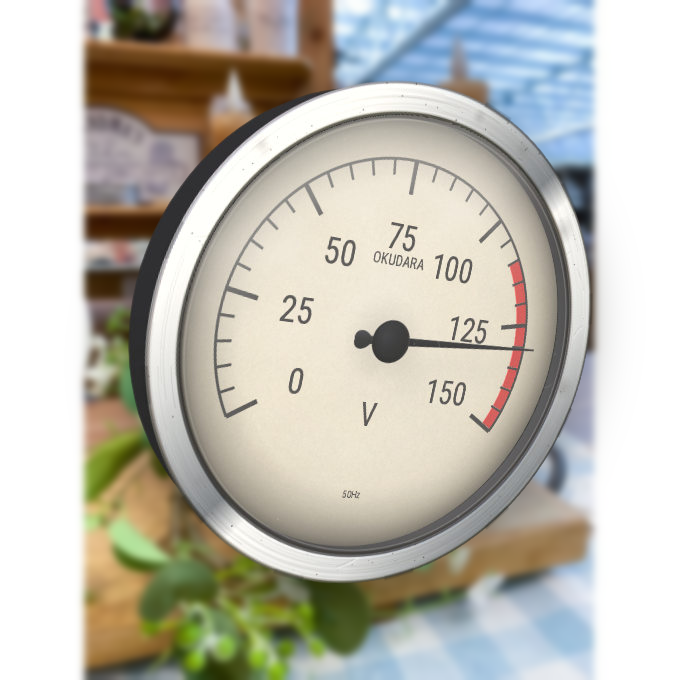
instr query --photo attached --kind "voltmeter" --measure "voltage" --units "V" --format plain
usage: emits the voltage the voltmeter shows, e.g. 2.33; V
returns 130; V
